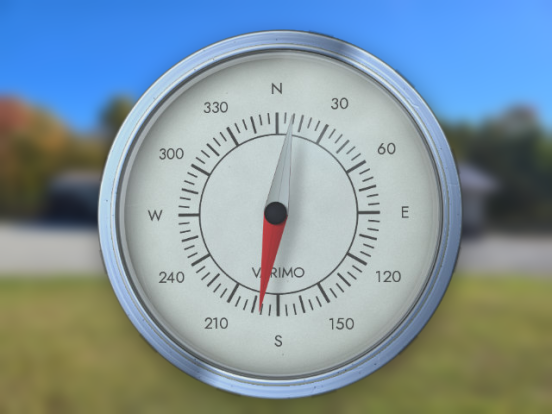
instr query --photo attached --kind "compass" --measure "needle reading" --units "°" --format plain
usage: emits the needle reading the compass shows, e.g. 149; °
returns 190; °
